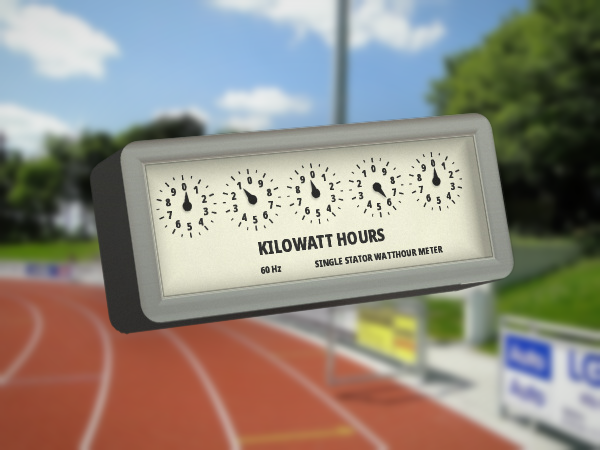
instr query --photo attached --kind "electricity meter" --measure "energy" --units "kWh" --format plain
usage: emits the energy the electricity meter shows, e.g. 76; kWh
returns 960; kWh
